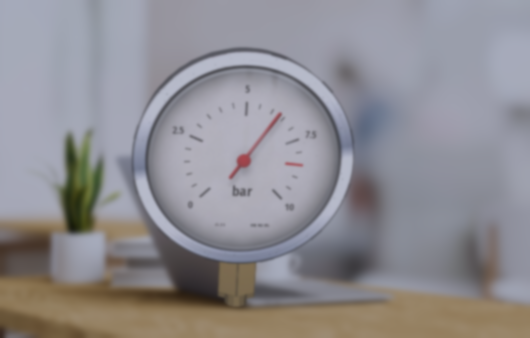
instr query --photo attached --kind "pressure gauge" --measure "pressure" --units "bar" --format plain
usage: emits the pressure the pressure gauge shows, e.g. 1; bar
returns 6.25; bar
